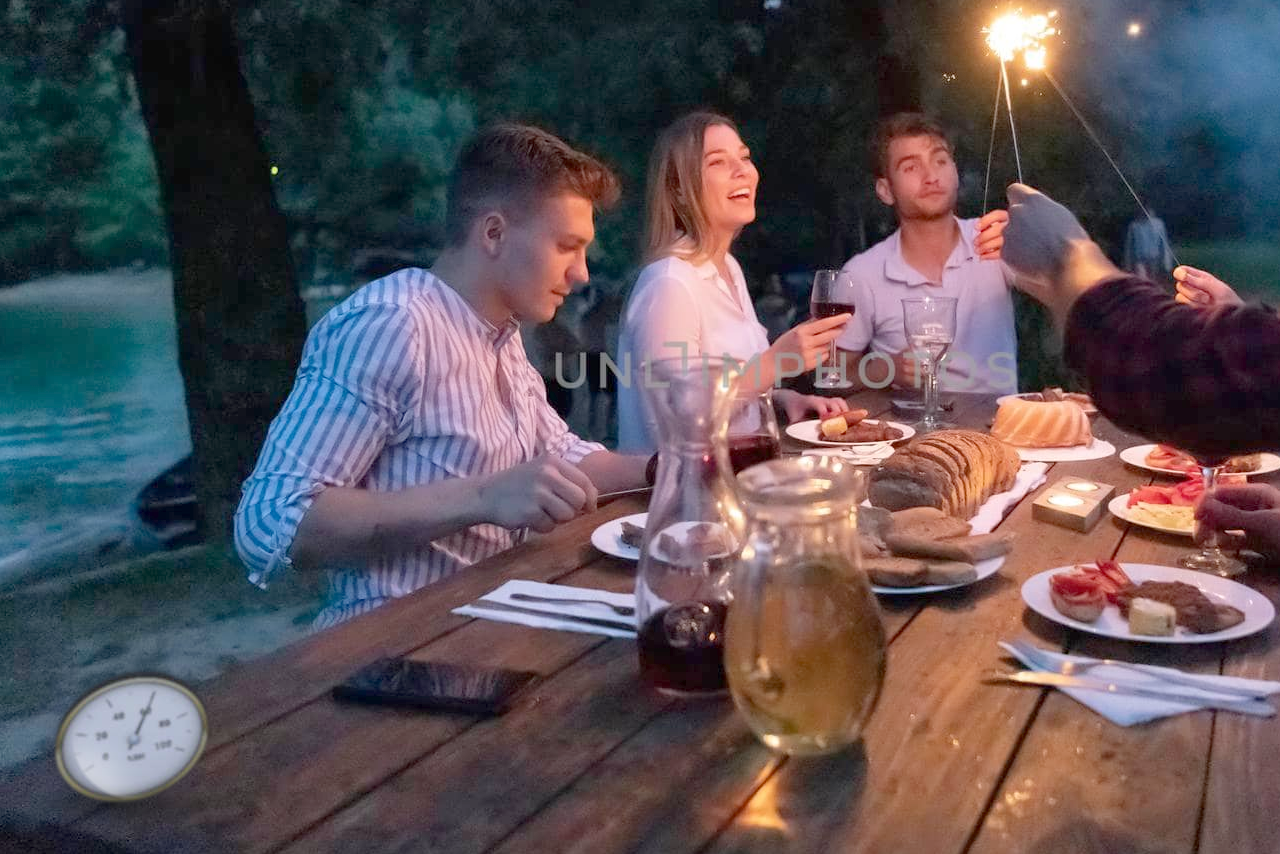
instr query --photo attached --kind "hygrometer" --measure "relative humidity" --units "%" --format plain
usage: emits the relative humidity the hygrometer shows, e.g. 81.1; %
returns 60; %
